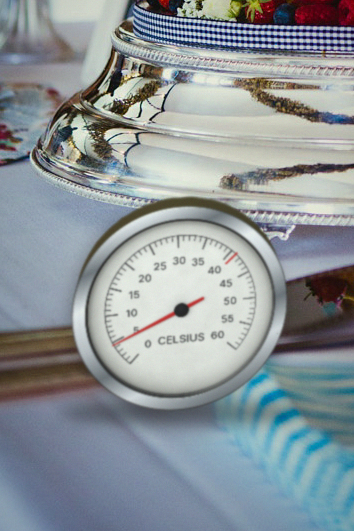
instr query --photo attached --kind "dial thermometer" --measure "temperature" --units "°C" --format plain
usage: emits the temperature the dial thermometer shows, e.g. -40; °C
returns 5; °C
